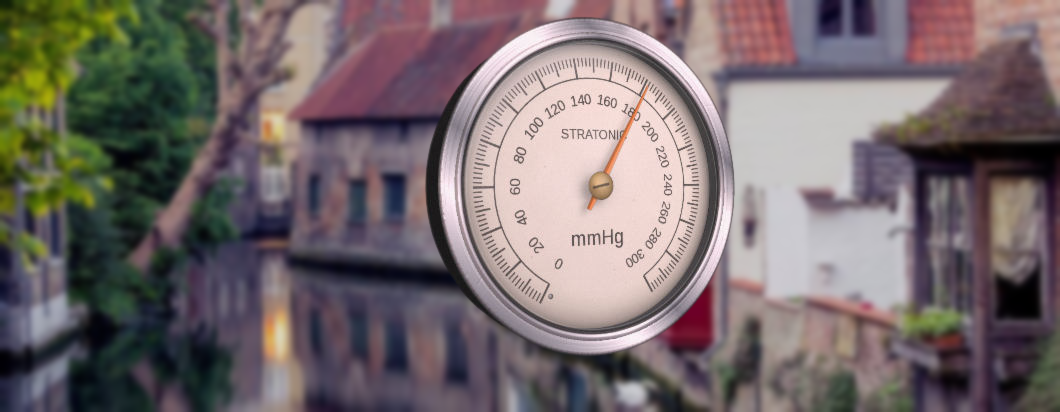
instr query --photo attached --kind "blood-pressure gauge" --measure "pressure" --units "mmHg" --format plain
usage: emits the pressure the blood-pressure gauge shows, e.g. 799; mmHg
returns 180; mmHg
